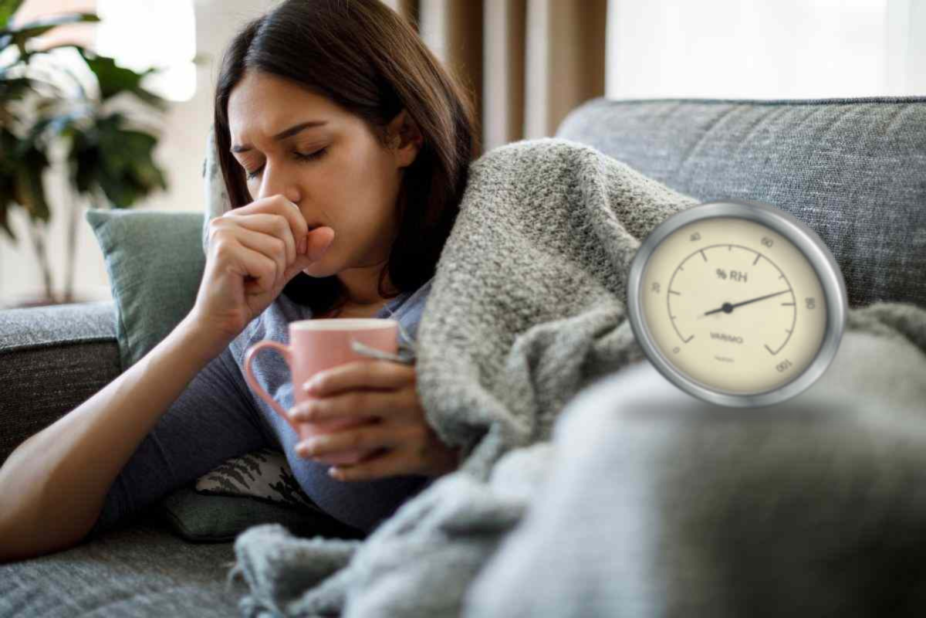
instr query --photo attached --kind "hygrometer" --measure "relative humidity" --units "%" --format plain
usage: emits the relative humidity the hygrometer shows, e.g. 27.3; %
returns 75; %
